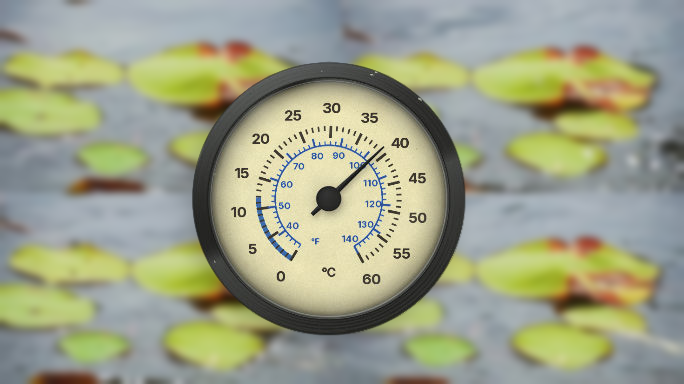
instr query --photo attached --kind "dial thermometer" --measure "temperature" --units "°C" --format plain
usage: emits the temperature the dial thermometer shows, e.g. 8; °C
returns 39; °C
